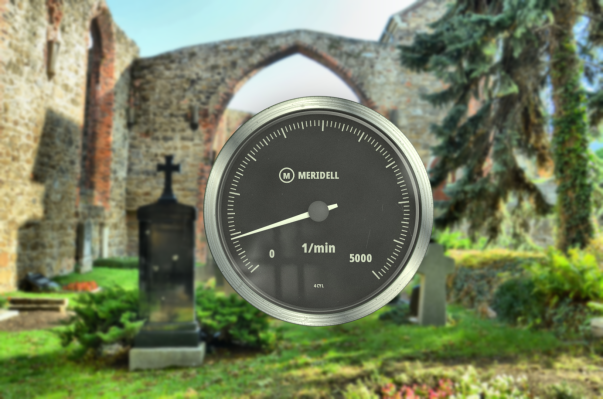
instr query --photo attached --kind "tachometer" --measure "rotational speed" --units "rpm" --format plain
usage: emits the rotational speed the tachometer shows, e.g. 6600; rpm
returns 450; rpm
